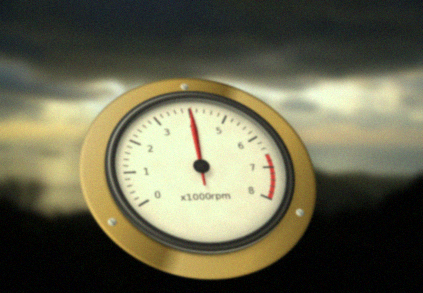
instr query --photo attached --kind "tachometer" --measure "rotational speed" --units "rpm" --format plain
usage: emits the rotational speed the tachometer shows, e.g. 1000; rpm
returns 4000; rpm
